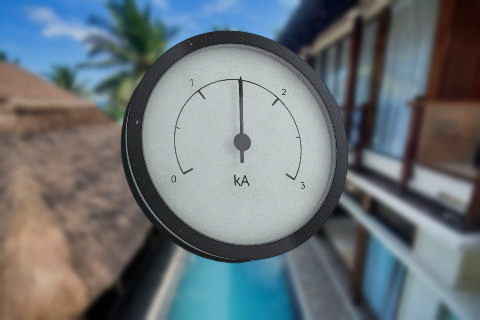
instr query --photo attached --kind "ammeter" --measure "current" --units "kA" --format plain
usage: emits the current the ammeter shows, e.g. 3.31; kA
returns 1.5; kA
